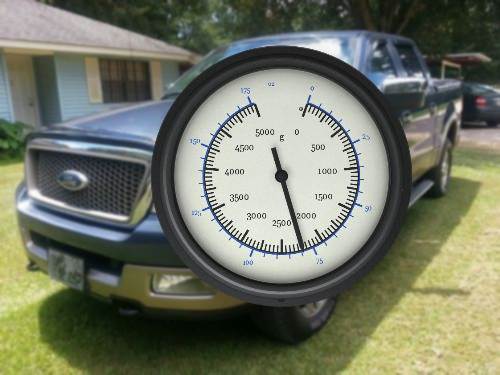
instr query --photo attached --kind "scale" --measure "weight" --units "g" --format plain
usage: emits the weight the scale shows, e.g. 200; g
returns 2250; g
